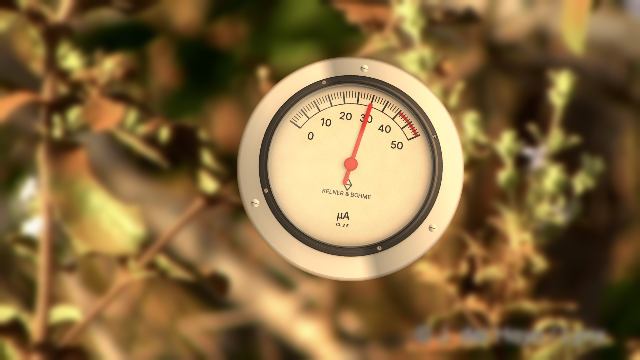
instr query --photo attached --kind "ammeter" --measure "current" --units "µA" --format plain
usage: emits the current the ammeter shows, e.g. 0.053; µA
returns 30; µA
